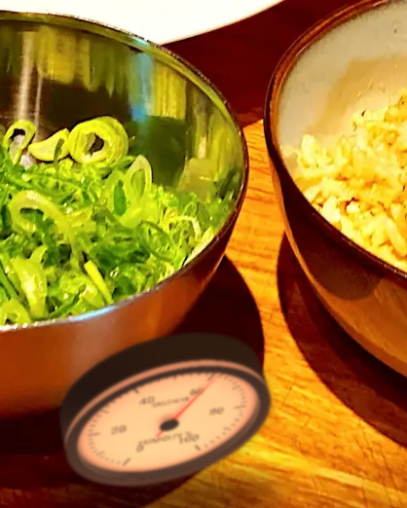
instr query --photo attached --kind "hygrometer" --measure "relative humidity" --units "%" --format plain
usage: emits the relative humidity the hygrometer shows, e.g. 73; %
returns 60; %
